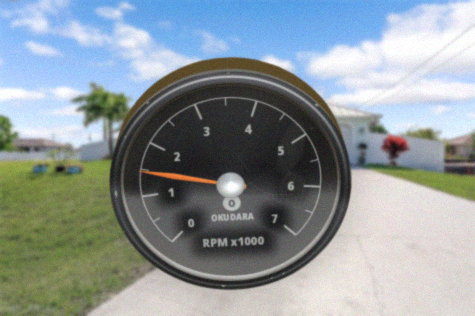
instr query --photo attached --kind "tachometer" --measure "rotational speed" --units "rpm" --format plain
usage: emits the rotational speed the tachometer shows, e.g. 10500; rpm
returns 1500; rpm
